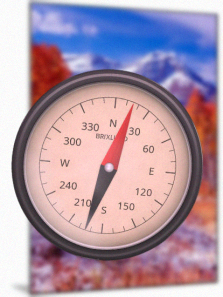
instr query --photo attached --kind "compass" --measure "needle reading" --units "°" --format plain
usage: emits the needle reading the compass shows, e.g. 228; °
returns 15; °
